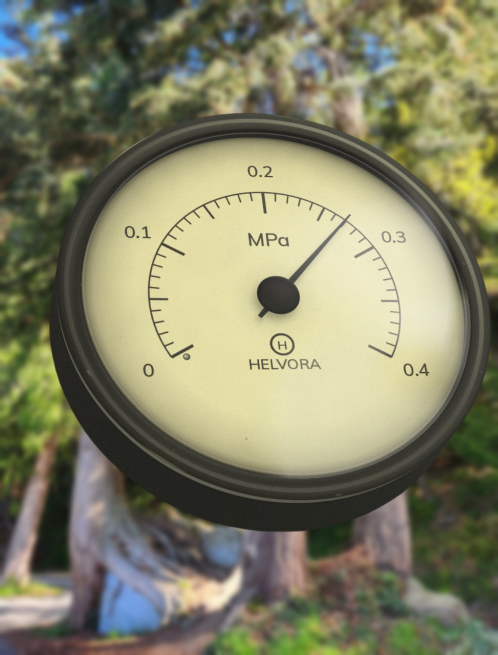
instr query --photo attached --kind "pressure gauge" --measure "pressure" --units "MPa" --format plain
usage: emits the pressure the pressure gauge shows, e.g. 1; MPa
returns 0.27; MPa
